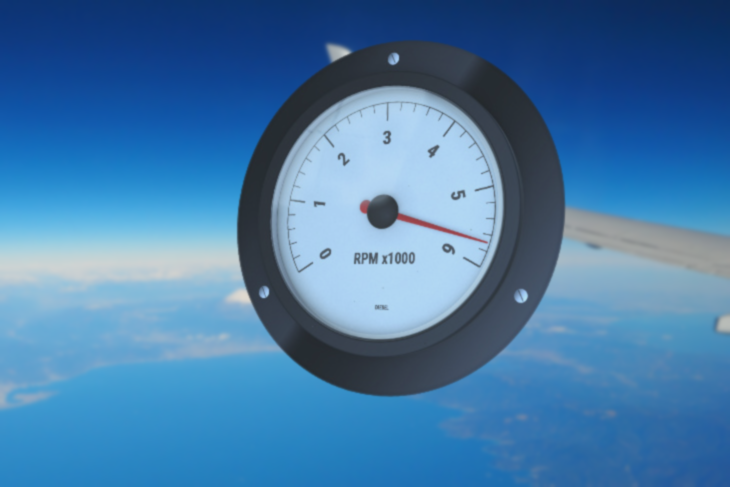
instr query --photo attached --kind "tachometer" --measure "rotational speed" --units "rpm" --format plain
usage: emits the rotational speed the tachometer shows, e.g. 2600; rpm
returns 5700; rpm
